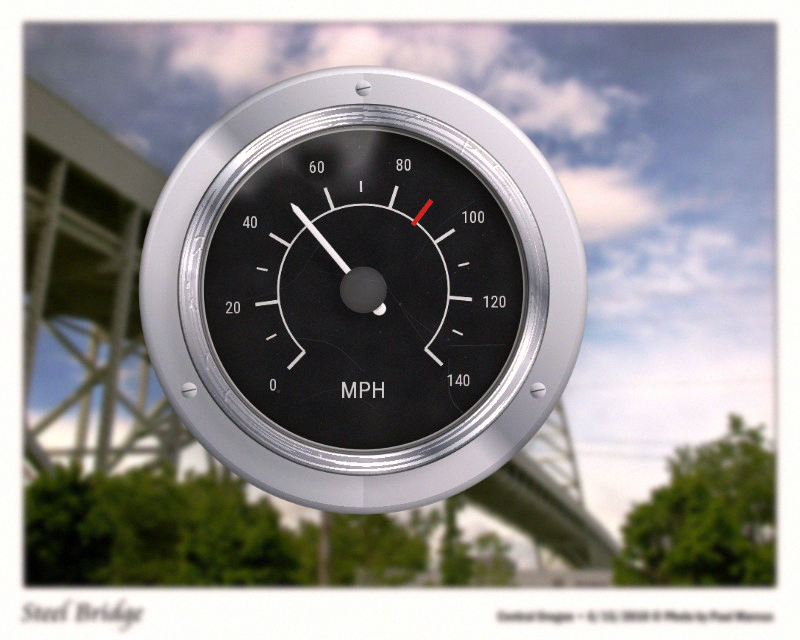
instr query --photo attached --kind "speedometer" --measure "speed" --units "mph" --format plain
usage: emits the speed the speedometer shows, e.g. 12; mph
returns 50; mph
